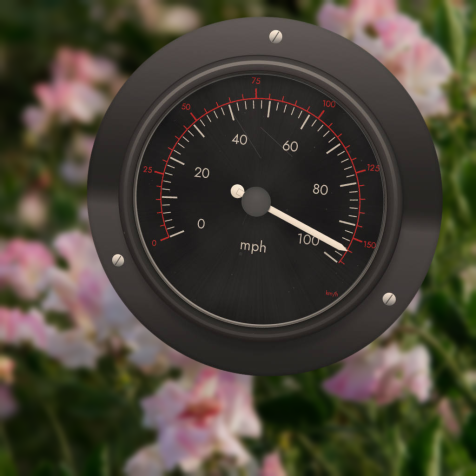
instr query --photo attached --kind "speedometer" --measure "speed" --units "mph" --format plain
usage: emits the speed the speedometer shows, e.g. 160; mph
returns 96; mph
